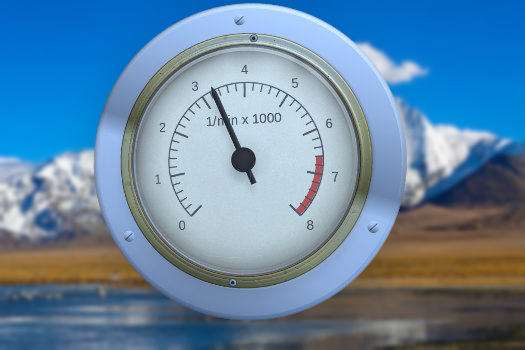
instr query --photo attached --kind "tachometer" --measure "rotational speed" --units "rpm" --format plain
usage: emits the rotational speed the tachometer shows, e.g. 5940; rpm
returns 3300; rpm
